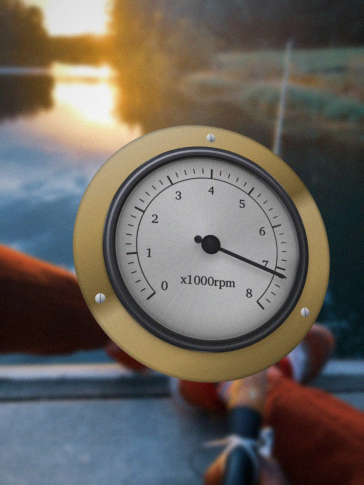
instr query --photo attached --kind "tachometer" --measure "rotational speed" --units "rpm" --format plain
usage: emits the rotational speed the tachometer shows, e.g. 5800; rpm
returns 7200; rpm
